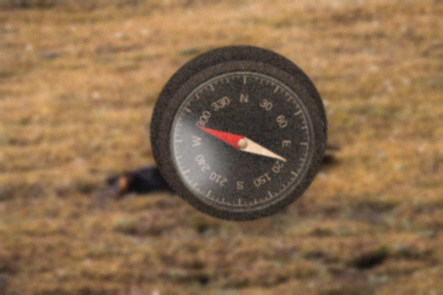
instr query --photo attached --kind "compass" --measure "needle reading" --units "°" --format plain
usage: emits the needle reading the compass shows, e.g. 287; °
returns 290; °
